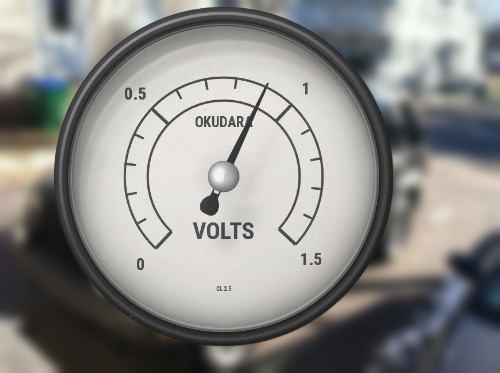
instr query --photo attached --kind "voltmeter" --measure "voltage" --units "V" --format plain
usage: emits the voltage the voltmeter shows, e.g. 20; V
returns 0.9; V
